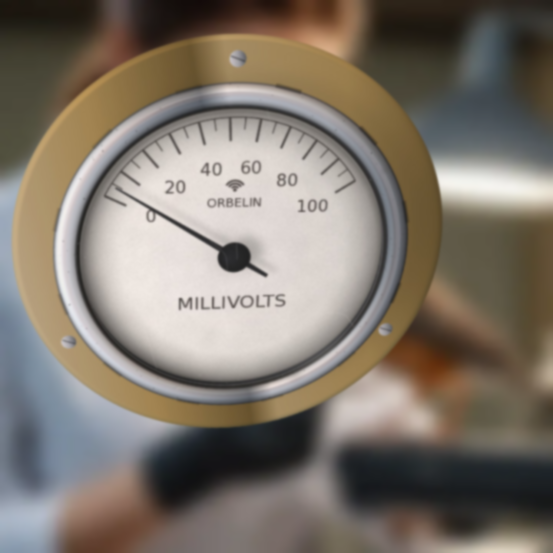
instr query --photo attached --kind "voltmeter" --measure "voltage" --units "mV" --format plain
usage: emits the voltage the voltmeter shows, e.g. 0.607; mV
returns 5; mV
